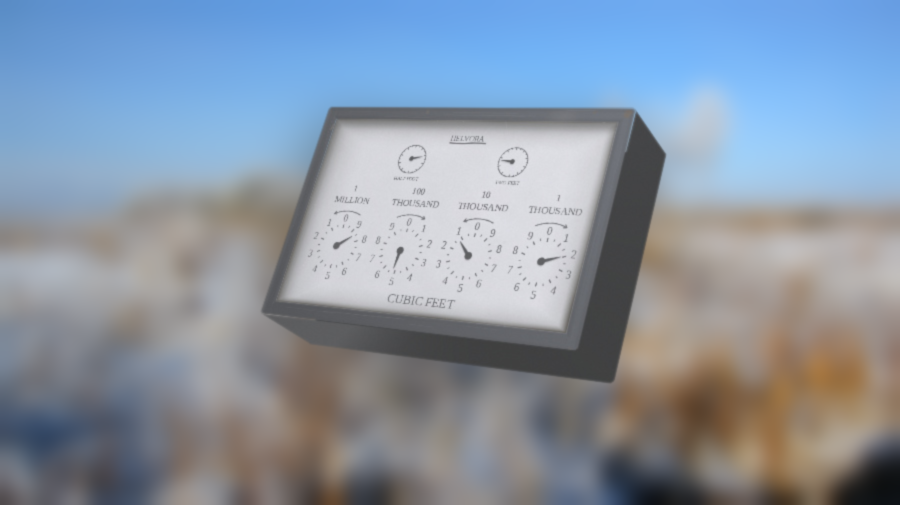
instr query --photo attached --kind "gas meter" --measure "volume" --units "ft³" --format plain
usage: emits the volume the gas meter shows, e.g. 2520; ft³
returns 851200; ft³
